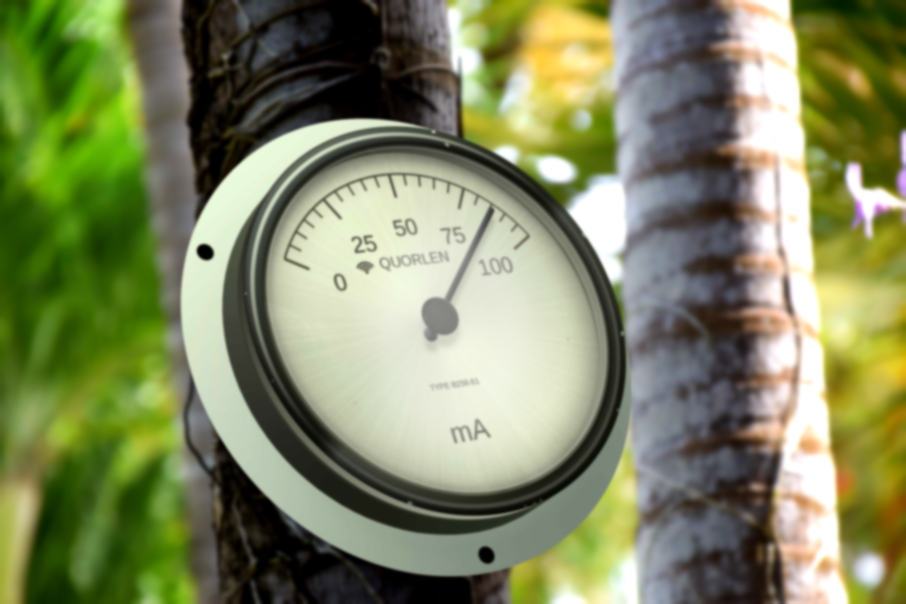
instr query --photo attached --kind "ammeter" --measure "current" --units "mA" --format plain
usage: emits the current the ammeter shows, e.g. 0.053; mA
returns 85; mA
